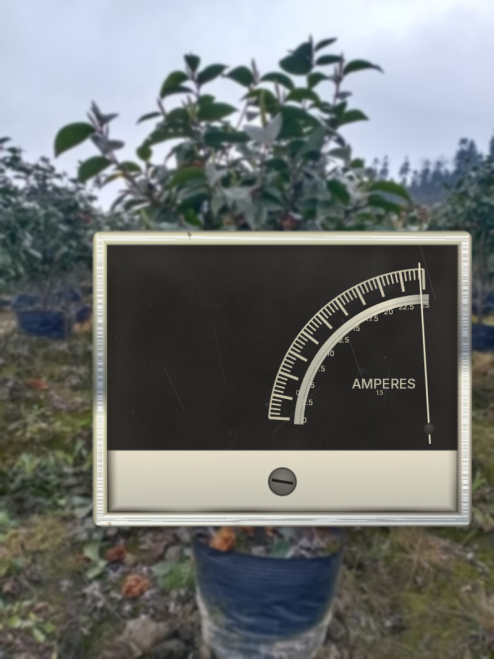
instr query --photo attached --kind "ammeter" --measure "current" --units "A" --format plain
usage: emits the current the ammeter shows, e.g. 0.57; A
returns 24.5; A
